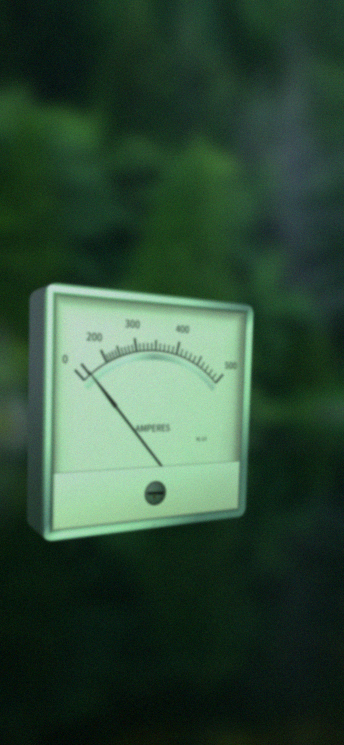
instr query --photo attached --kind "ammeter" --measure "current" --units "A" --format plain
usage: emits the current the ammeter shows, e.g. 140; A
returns 100; A
